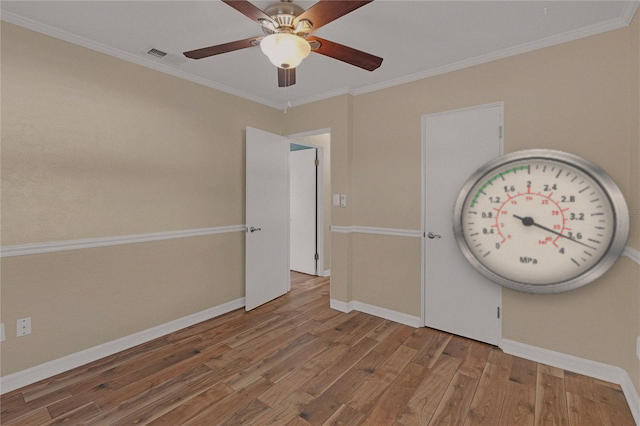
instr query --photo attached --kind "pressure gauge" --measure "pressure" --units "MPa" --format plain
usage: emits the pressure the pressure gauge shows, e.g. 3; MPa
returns 3.7; MPa
